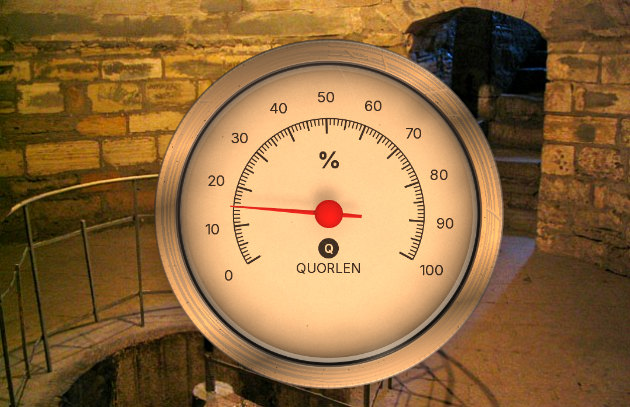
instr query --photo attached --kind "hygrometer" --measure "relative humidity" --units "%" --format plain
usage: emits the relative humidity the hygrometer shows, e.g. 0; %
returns 15; %
